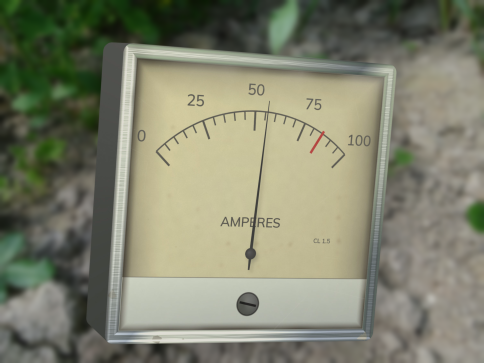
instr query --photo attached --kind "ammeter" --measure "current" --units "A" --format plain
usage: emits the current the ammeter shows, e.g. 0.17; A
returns 55; A
